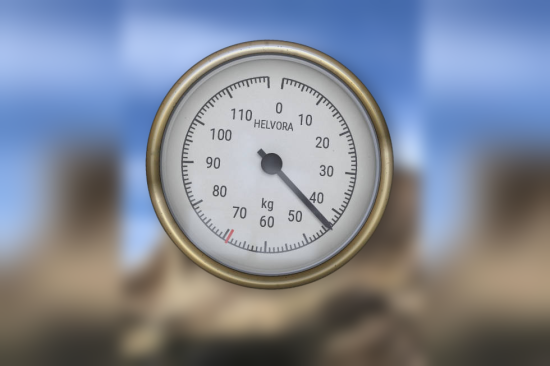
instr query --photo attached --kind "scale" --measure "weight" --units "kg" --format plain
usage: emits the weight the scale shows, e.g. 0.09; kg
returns 44; kg
